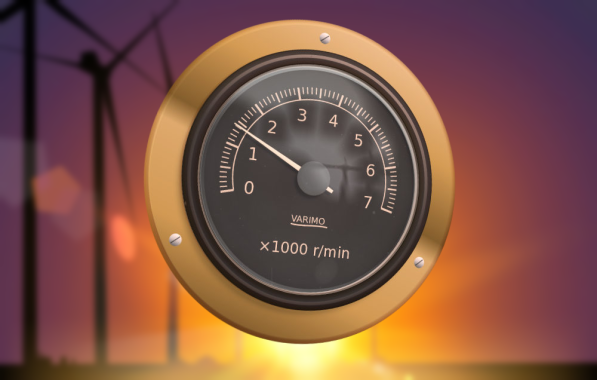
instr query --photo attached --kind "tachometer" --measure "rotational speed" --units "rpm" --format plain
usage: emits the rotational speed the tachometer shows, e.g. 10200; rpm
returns 1400; rpm
